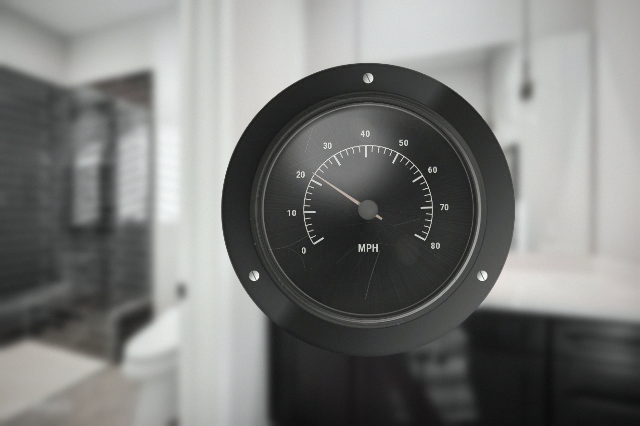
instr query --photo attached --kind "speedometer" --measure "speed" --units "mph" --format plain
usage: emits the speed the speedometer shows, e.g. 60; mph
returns 22; mph
